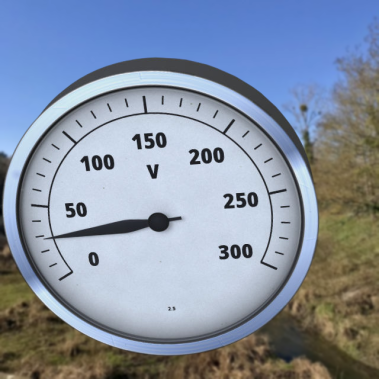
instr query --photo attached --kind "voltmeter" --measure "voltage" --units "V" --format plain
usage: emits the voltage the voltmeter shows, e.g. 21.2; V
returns 30; V
